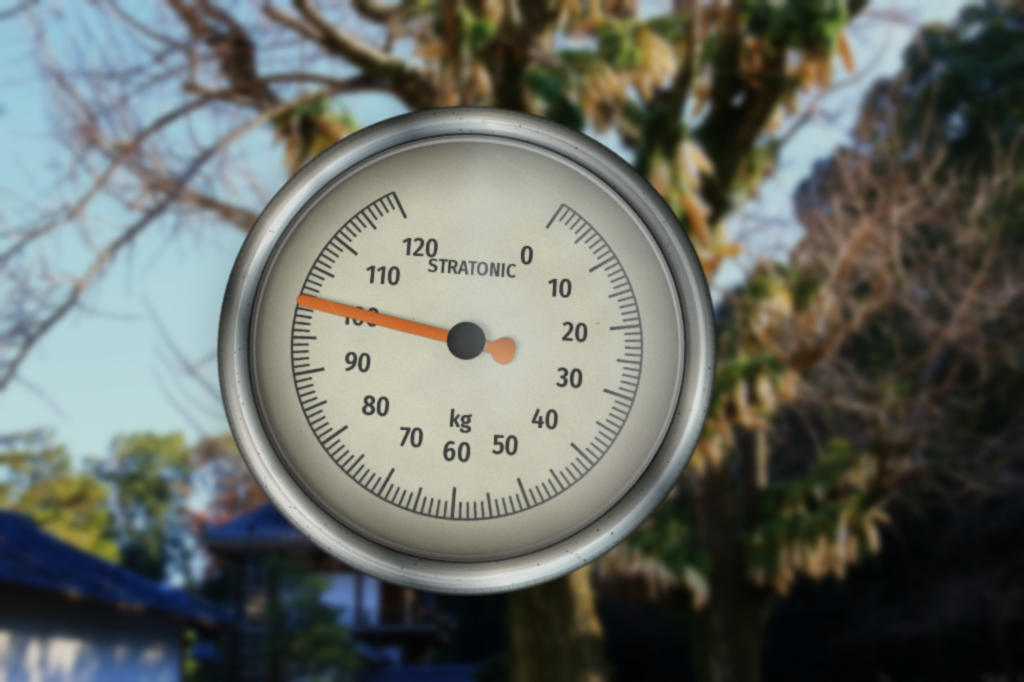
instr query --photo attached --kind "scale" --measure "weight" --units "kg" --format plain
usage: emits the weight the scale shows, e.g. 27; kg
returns 100; kg
